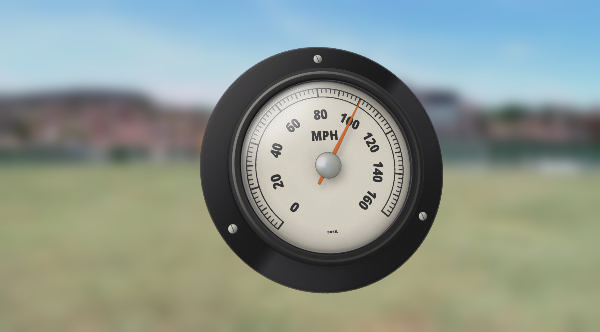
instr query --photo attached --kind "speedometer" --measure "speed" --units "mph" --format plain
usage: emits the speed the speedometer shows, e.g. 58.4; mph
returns 100; mph
